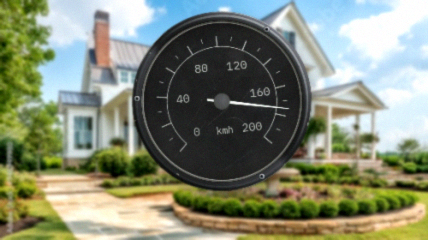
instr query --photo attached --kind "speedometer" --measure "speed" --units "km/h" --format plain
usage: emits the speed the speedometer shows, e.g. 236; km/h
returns 175; km/h
